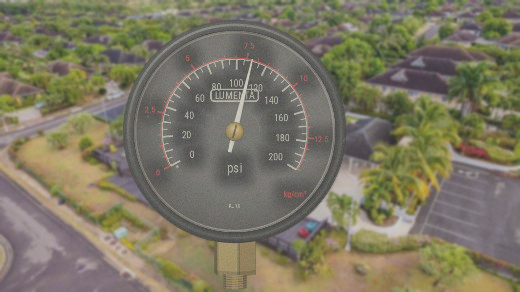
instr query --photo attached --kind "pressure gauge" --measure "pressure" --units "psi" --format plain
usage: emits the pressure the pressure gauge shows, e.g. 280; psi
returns 110; psi
